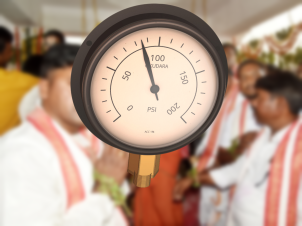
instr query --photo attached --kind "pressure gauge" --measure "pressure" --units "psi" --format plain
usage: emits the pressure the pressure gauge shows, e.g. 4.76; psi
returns 85; psi
